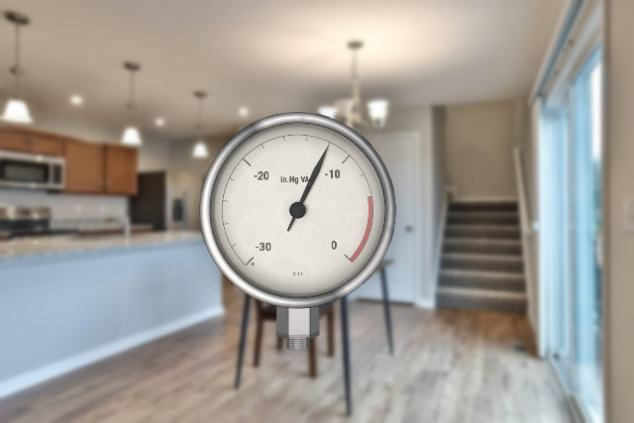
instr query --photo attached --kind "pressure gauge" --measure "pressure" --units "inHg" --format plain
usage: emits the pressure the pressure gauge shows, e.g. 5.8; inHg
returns -12; inHg
